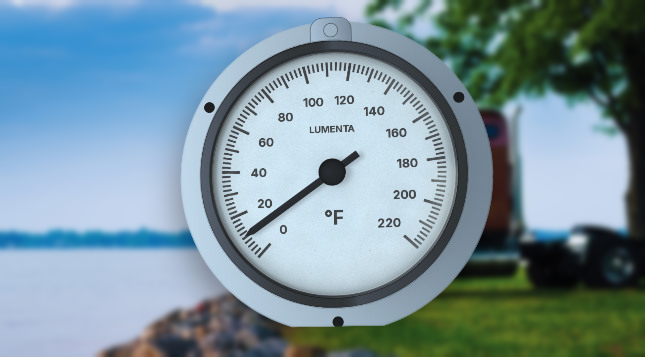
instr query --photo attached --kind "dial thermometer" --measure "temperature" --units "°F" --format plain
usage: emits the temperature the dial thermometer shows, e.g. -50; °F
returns 10; °F
